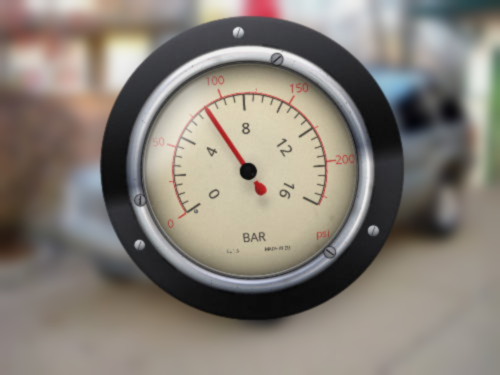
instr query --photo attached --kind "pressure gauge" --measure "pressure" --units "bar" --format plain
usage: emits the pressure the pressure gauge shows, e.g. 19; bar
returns 6; bar
